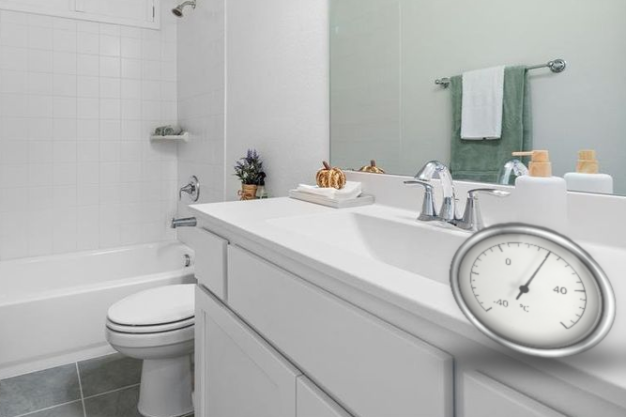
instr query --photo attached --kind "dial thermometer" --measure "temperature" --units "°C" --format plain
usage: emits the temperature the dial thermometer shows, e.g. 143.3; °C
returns 20; °C
